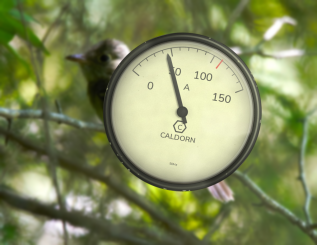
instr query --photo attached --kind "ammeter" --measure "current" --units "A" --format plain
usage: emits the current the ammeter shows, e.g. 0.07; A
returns 45; A
